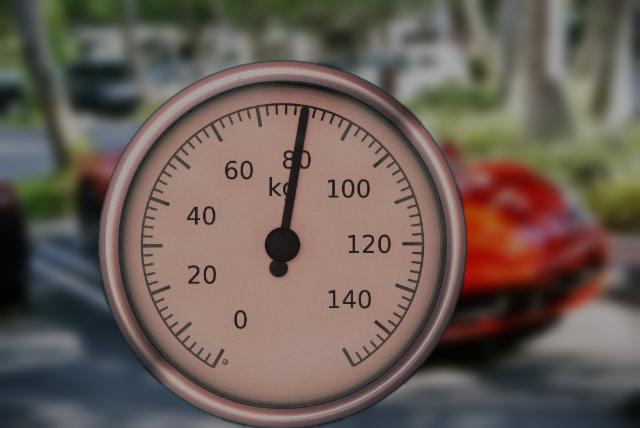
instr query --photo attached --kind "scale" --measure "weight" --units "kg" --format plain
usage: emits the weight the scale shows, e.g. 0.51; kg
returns 80; kg
